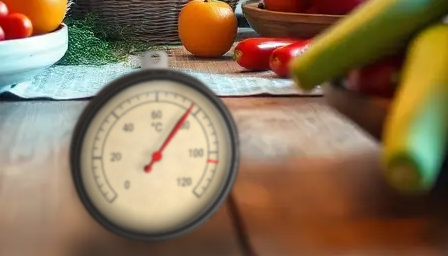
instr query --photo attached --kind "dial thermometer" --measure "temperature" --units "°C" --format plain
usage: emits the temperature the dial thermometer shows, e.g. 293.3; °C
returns 76; °C
